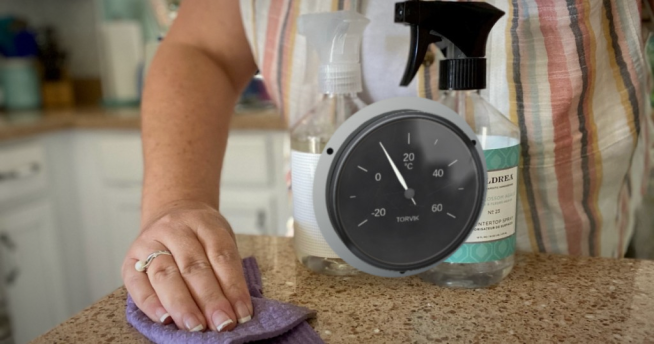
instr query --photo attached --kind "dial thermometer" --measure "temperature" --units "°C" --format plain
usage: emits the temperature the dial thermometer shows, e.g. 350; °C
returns 10; °C
